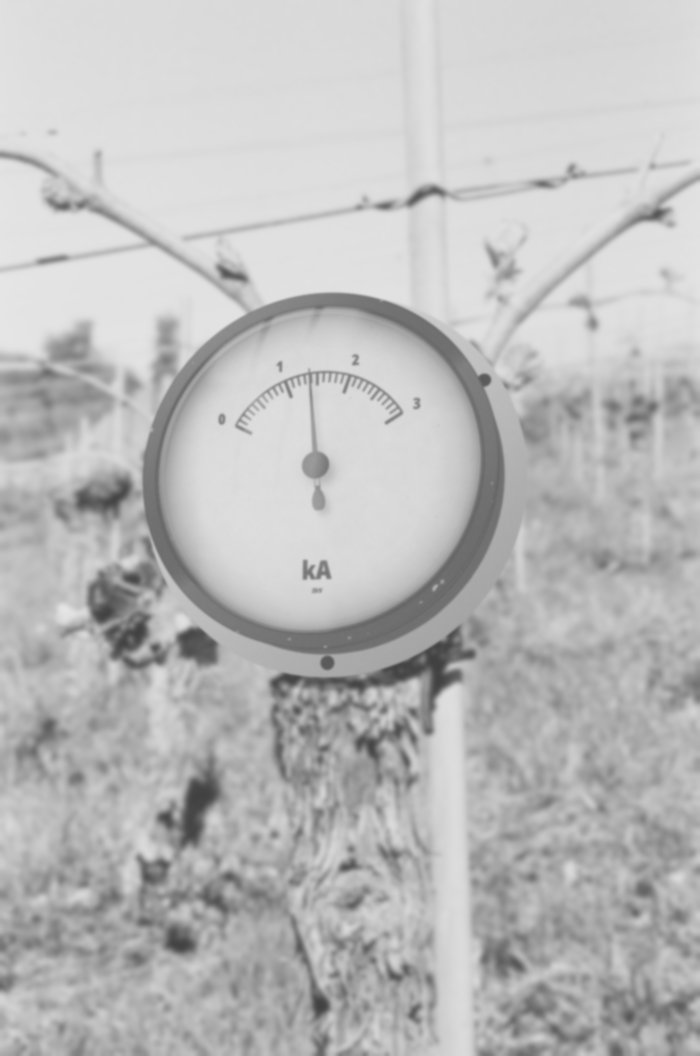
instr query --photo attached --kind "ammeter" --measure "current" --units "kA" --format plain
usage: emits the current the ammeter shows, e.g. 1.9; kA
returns 1.4; kA
